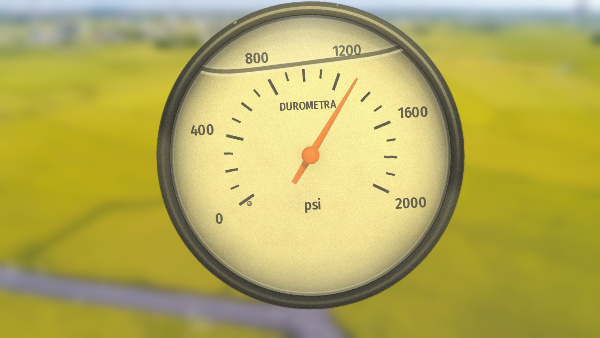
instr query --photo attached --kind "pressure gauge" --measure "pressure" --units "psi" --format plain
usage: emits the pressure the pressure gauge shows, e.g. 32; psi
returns 1300; psi
